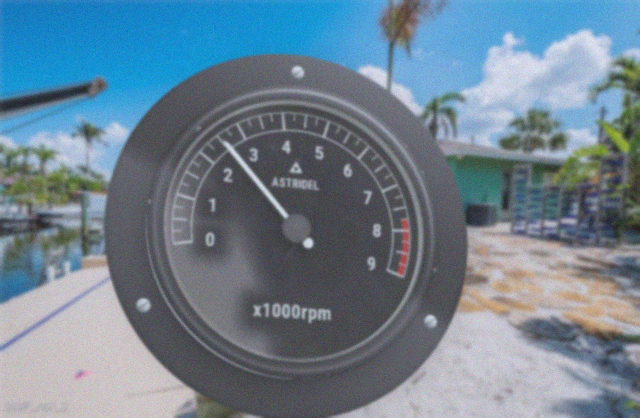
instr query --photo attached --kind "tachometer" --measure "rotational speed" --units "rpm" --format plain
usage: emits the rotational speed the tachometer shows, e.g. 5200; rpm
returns 2500; rpm
